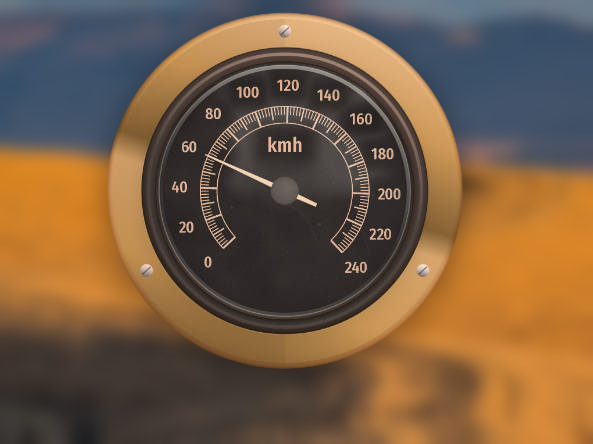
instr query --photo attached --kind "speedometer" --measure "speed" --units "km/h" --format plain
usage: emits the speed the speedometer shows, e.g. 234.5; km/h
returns 60; km/h
